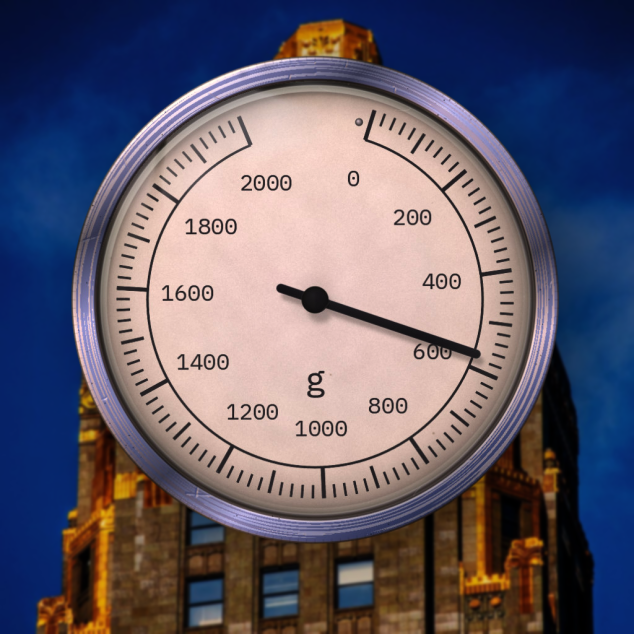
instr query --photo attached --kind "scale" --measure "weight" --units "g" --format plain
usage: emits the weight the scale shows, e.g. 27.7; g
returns 570; g
